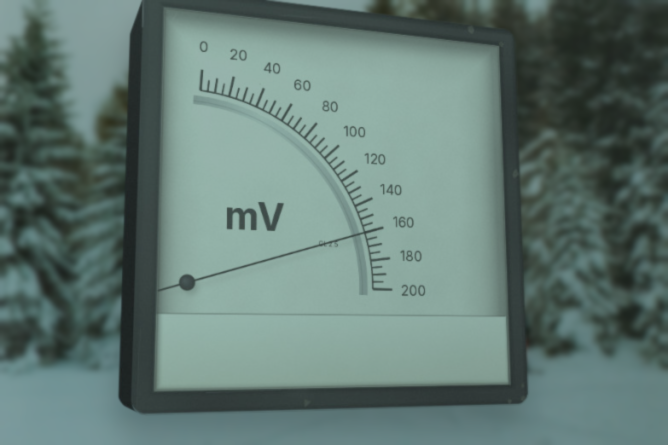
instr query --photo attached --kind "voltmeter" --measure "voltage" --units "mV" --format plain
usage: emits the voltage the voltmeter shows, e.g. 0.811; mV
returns 160; mV
